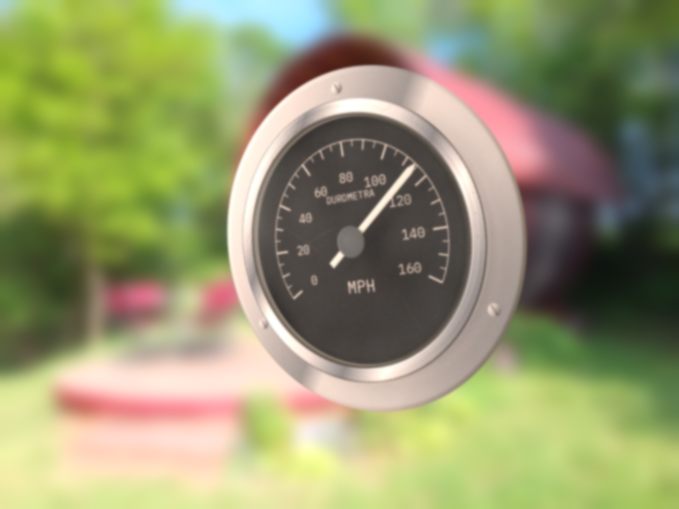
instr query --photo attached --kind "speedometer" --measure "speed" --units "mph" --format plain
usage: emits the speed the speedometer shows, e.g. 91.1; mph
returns 115; mph
